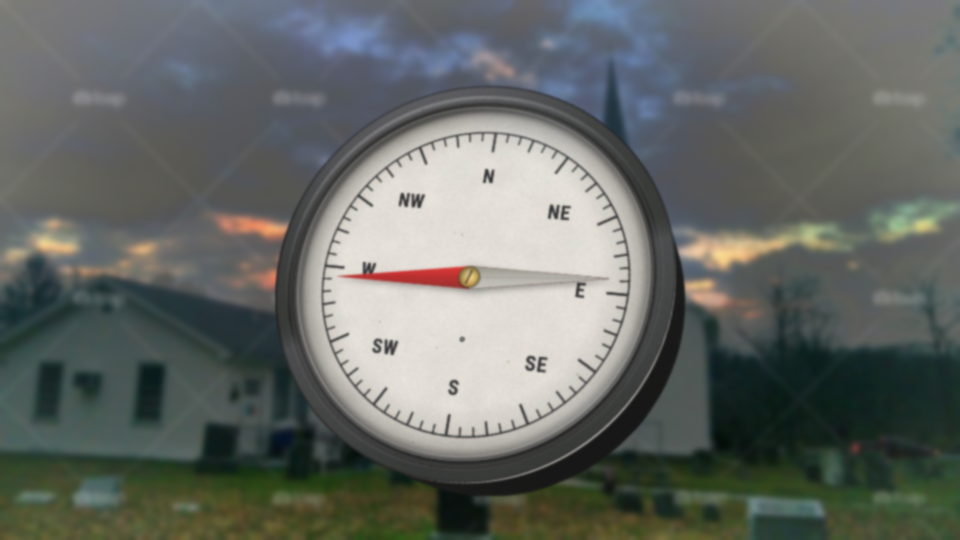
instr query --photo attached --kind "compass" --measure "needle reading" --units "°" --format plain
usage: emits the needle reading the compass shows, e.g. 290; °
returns 265; °
